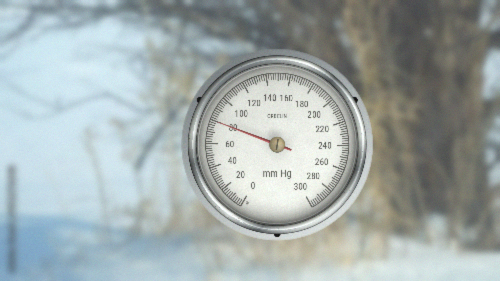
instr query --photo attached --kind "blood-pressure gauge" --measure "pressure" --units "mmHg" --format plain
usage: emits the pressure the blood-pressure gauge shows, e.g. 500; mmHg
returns 80; mmHg
